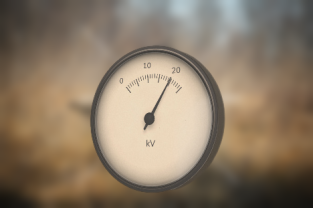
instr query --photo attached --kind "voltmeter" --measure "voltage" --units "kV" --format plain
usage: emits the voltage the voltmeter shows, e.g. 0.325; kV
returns 20; kV
